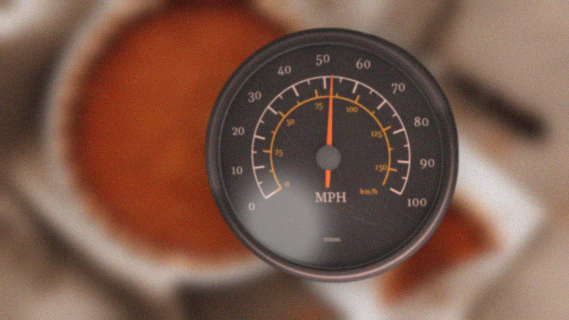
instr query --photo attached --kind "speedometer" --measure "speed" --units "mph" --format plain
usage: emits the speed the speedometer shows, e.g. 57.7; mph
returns 52.5; mph
